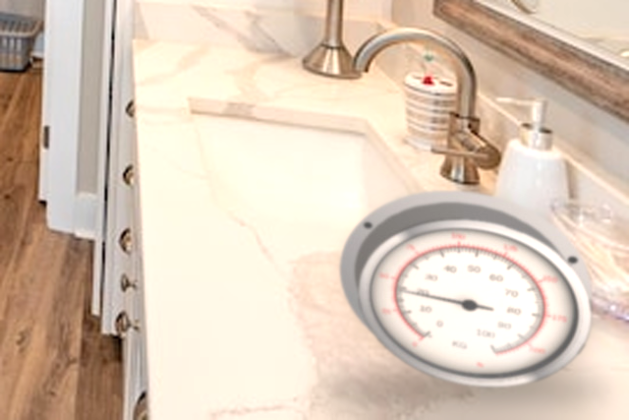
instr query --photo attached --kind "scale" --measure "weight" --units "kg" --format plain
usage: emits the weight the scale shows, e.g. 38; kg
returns 20; kg
